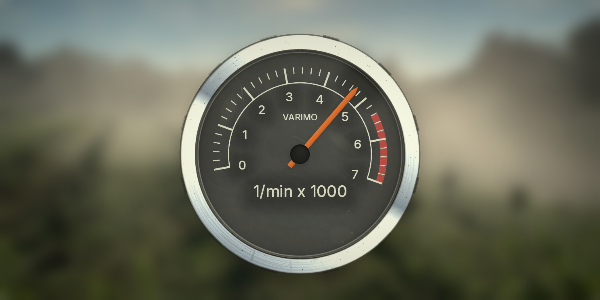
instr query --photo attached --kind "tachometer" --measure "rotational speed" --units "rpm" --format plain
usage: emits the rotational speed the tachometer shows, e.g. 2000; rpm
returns 4700; rpm
